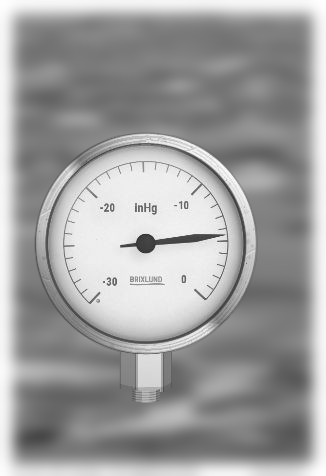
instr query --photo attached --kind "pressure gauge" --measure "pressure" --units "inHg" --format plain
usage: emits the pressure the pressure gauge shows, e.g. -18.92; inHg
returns -5.5; inHg
